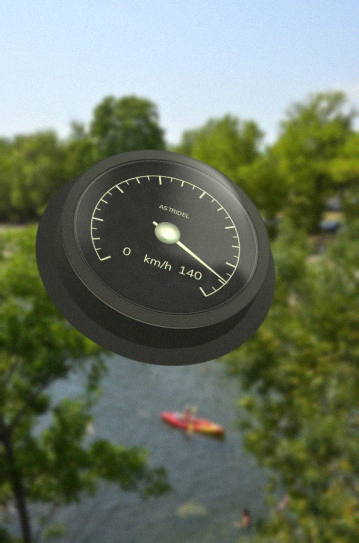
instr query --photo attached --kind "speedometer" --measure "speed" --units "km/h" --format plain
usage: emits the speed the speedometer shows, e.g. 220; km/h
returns 130; km/h
